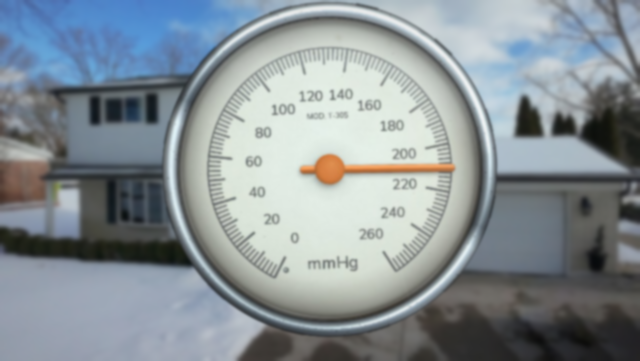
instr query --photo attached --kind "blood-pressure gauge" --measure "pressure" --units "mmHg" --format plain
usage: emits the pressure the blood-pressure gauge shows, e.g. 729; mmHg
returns 210; mmHg
